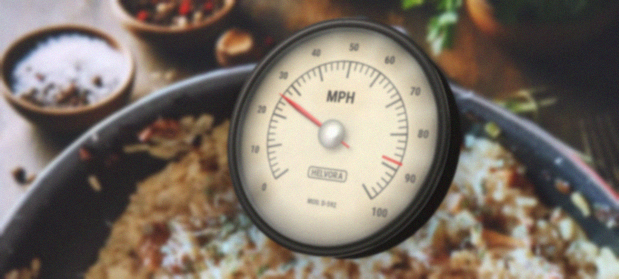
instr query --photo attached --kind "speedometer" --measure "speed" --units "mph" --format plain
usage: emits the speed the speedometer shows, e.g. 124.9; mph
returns 26; mph
